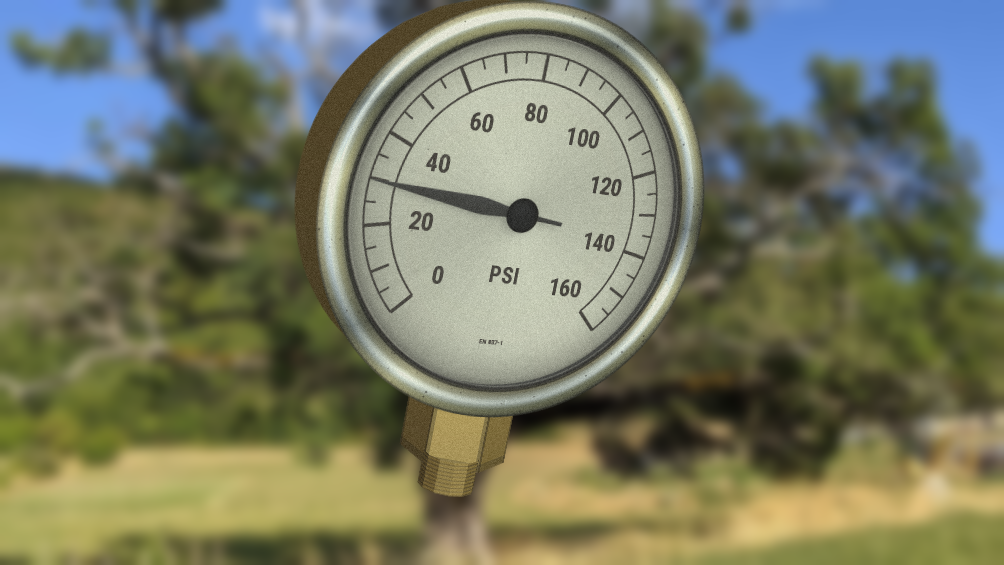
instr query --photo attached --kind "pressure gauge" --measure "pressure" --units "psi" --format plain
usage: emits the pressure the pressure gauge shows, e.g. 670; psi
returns 30; psi
